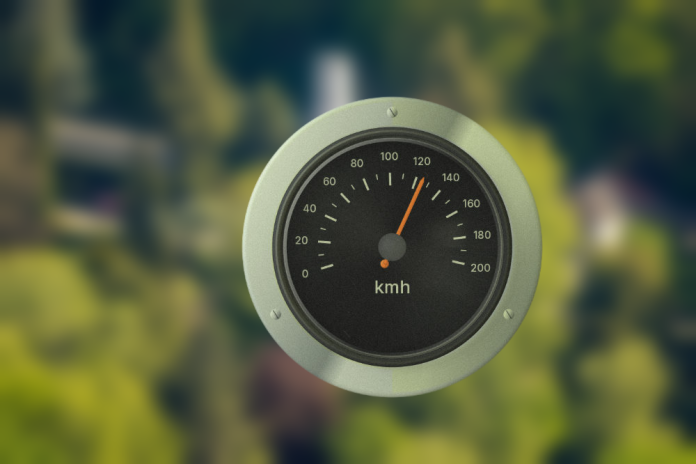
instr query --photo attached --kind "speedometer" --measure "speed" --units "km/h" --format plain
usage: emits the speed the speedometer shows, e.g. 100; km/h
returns 125; km/h
